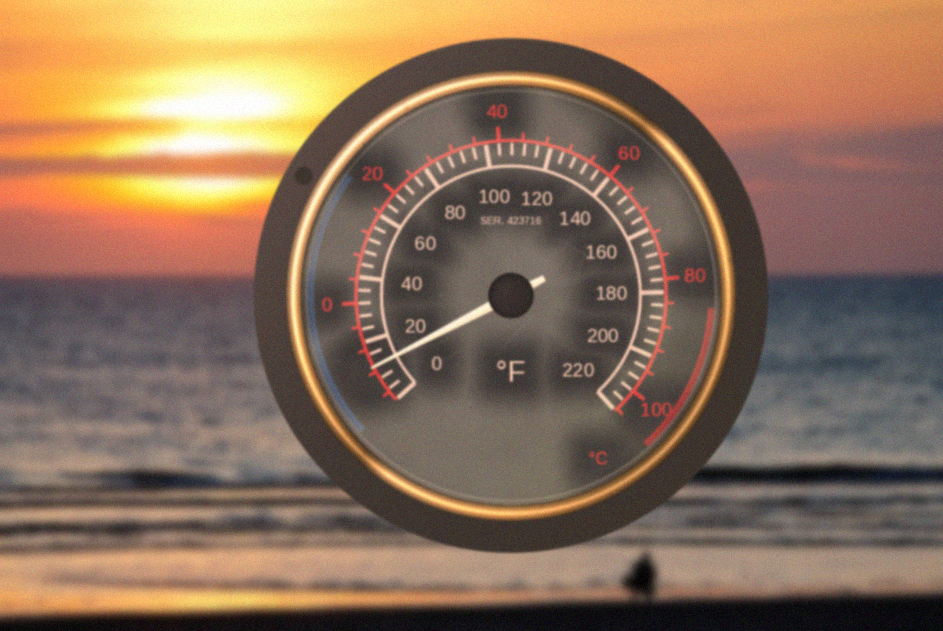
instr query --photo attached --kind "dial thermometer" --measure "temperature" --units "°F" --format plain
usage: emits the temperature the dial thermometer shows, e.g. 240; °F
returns 12; °F
